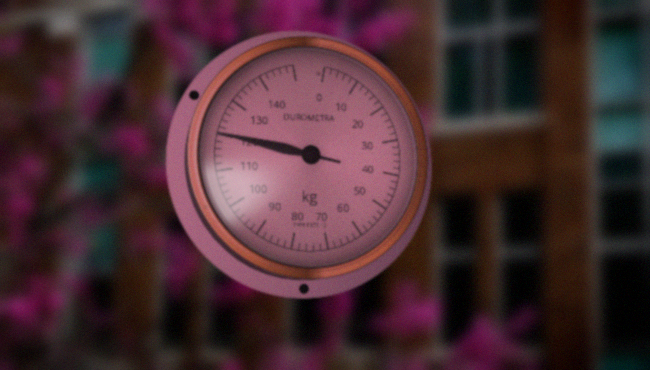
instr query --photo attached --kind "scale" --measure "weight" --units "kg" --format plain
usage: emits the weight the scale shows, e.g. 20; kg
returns 120; kg
